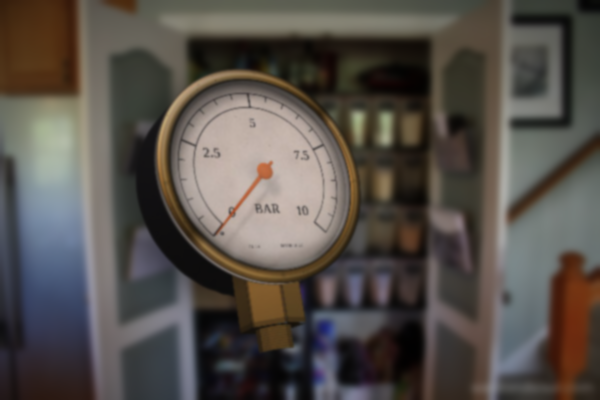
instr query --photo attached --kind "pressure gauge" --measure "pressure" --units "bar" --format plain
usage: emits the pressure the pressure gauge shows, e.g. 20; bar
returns 0; bar
